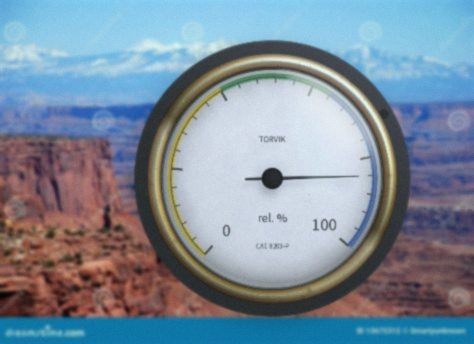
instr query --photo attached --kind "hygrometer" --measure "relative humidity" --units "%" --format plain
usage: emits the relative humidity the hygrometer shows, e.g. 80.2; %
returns 84; %
